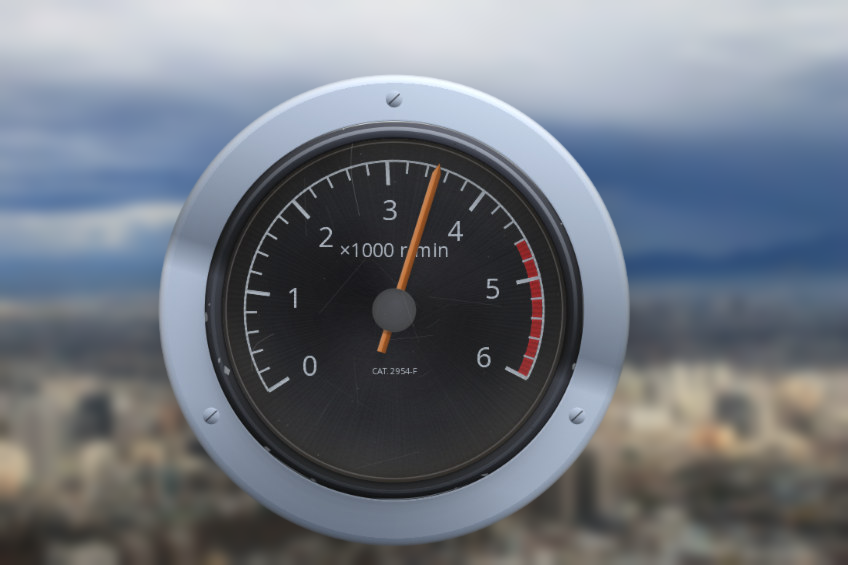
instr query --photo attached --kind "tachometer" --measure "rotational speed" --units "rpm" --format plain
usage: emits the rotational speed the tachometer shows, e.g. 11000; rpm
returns 3500; rpm
